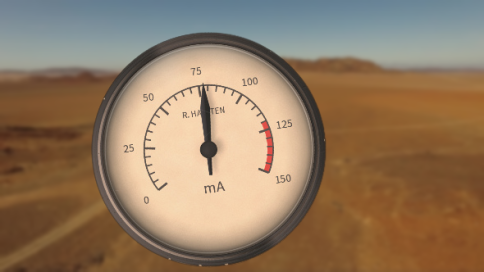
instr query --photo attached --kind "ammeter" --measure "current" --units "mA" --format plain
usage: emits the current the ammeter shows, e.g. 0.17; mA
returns 77.5; mA
